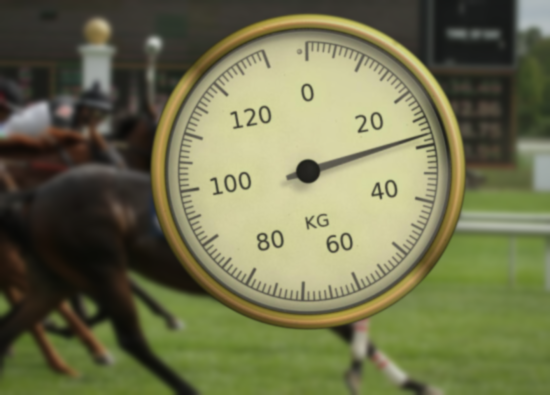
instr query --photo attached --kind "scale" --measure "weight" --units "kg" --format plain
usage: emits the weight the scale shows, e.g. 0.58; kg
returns 28; kg
